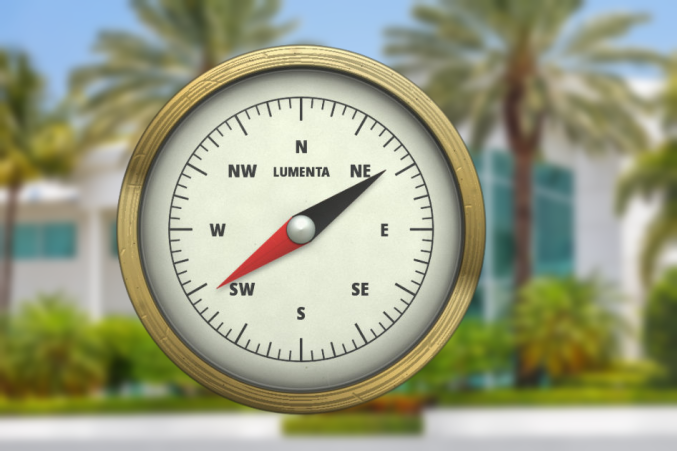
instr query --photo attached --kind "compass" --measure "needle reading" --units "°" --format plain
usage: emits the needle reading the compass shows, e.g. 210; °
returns 235; °
